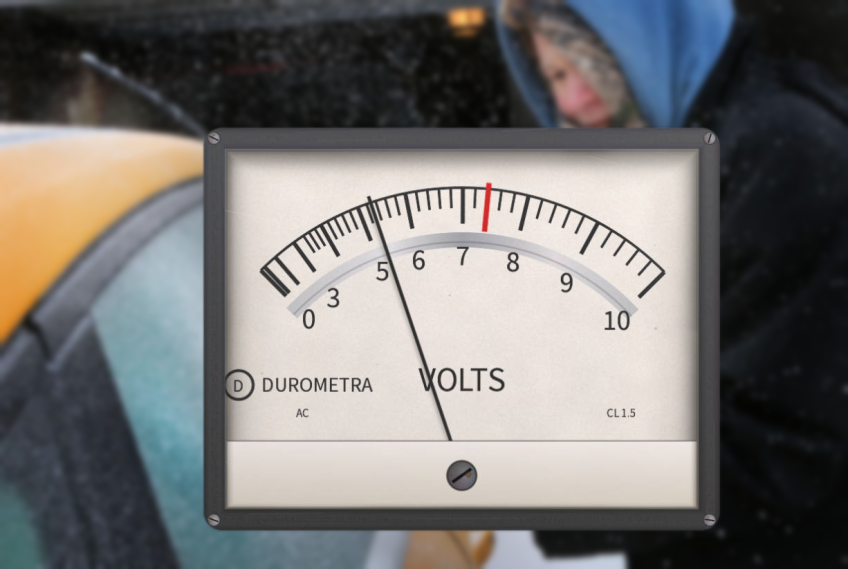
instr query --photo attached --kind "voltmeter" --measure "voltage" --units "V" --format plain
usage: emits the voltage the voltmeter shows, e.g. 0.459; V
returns 5.3; V
